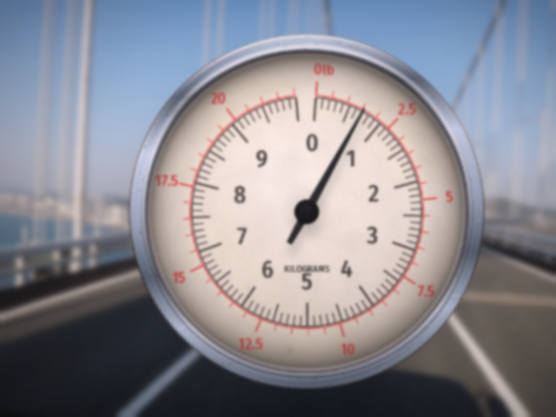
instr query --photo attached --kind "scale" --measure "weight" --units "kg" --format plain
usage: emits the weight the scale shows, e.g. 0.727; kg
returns 0.7; kg
